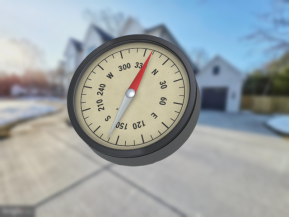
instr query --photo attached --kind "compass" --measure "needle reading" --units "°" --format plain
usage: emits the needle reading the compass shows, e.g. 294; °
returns 340; °
